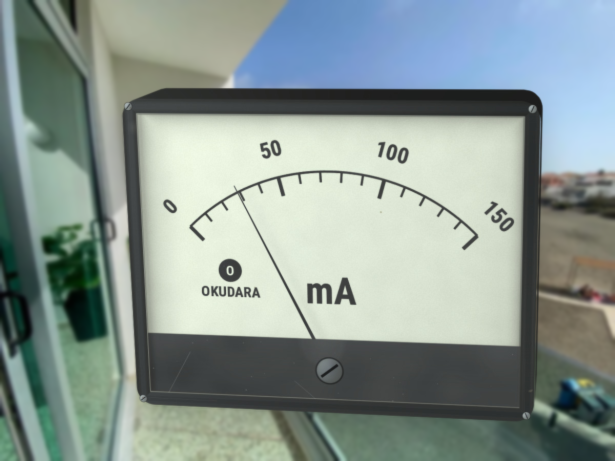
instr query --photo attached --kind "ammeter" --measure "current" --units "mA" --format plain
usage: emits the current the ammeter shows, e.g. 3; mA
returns 30; mA
